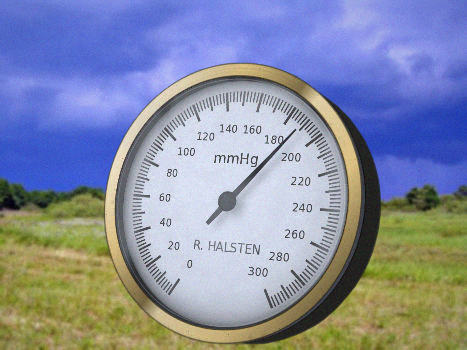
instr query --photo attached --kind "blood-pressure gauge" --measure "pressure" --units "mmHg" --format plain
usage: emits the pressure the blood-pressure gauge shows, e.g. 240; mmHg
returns 190; mmHg
